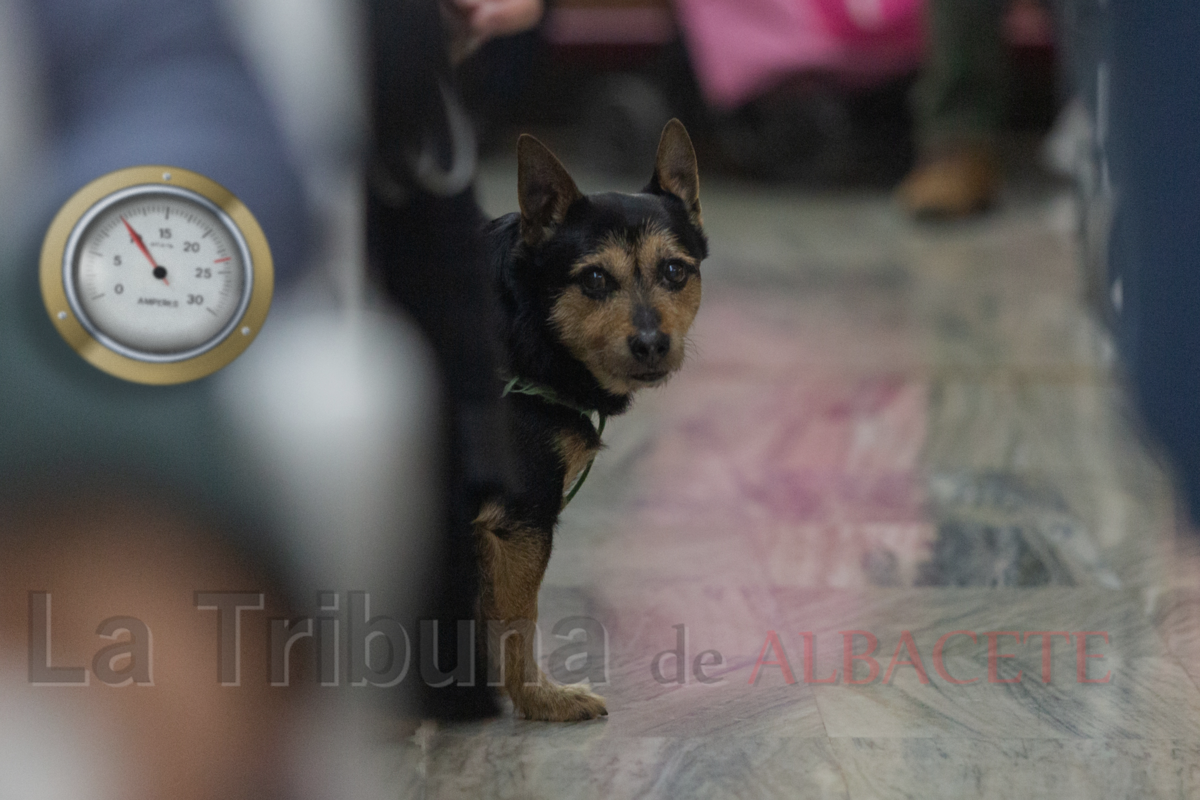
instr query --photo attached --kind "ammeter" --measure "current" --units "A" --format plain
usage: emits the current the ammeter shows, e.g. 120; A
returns 10; A
